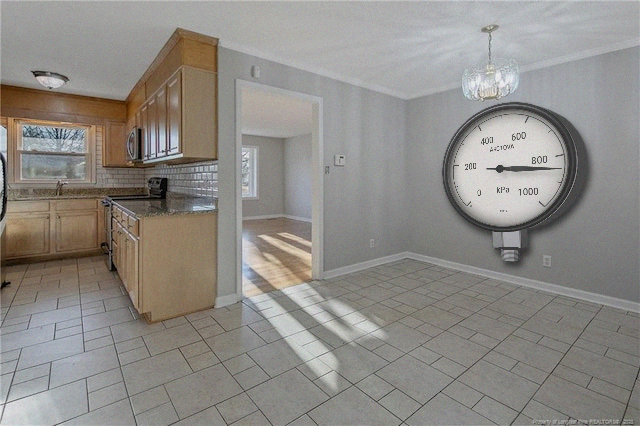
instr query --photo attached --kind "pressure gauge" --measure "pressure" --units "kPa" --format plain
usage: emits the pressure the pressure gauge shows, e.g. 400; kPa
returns 850; kPa
